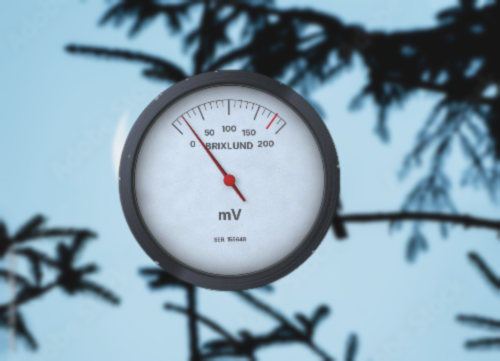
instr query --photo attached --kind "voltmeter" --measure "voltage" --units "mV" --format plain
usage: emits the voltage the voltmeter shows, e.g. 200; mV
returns 20; mV
